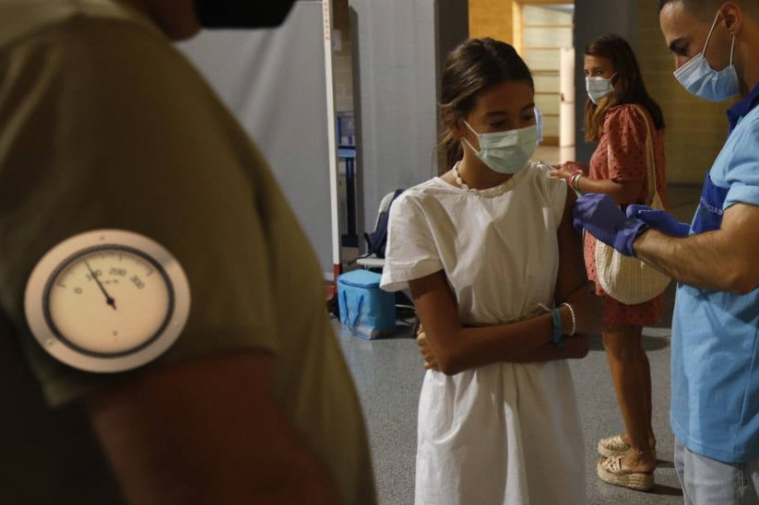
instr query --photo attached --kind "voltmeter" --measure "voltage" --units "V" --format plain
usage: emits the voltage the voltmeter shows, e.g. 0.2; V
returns 100; V
